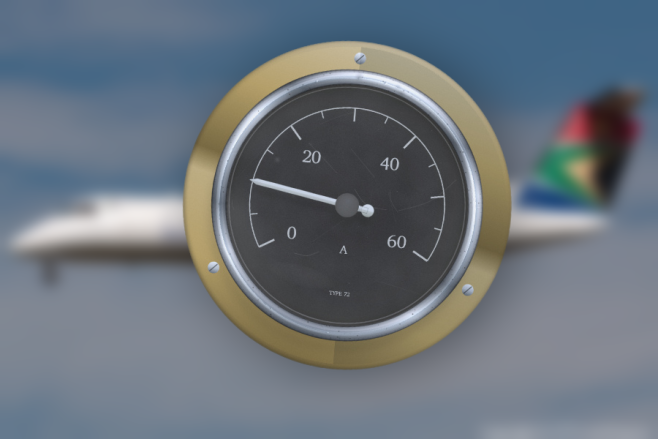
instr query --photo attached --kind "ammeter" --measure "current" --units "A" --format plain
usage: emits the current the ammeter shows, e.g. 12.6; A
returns 10; A
